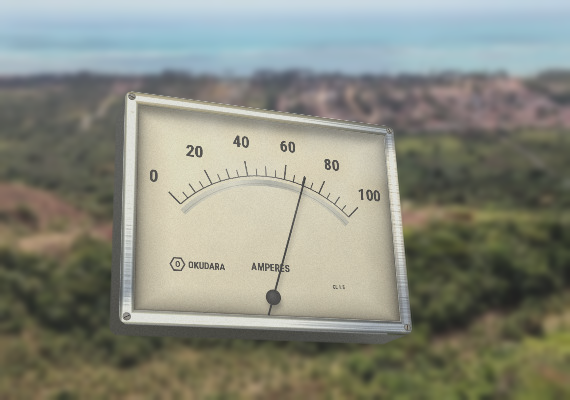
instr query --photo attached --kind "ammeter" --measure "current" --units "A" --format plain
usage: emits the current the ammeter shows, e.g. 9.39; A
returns 70; A
